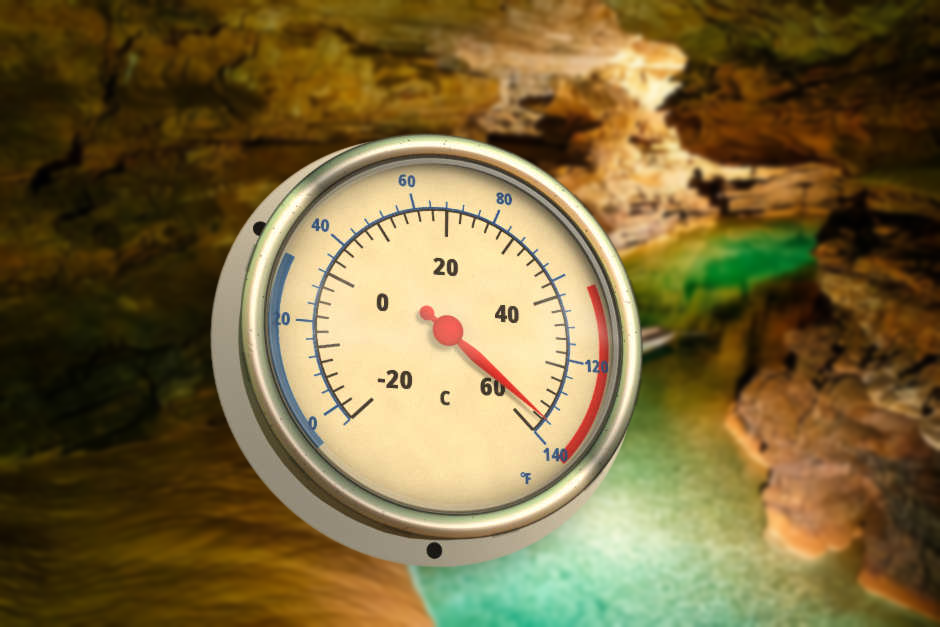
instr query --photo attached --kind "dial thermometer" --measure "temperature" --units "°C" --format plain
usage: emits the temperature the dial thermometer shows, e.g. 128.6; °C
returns 58; °C
